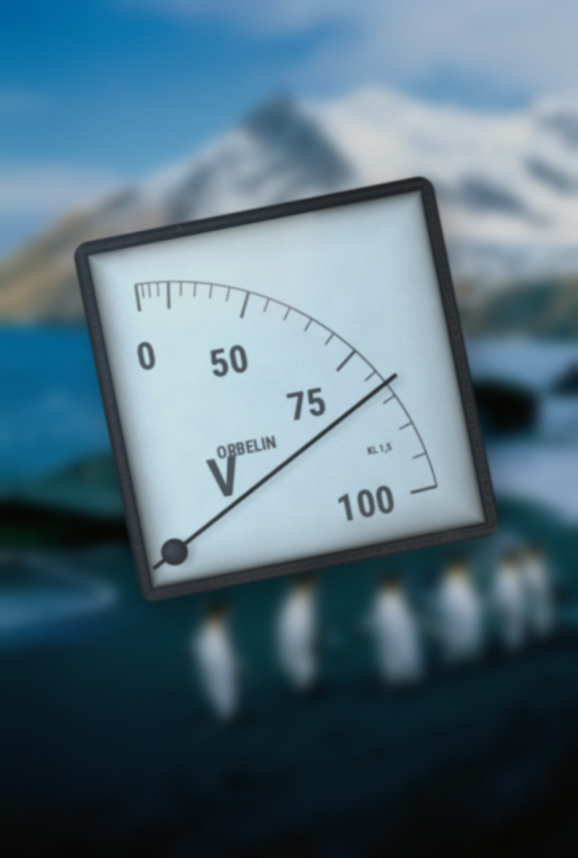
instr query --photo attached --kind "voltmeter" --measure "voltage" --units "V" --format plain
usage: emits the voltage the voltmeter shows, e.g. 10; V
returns 82.5; V
